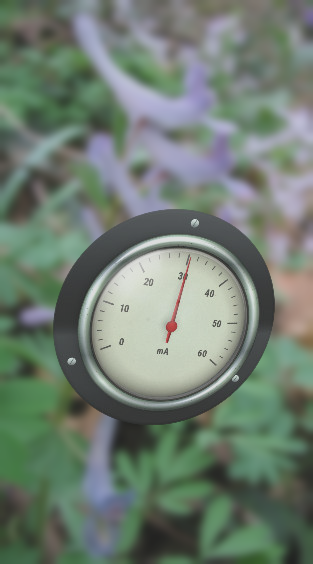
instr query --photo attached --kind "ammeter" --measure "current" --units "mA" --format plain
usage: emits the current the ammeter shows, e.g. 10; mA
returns 30; mA
